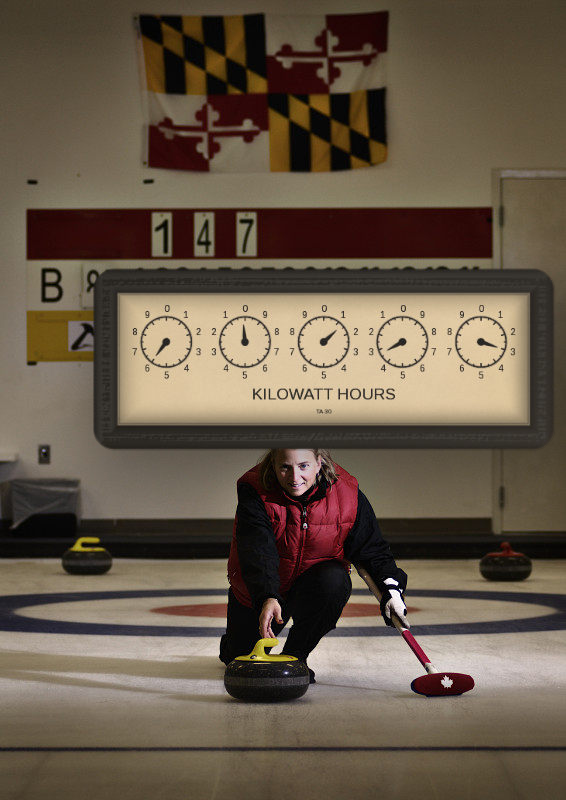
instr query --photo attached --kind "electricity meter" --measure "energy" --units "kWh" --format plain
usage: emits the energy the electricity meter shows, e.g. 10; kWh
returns 60133; kWh
